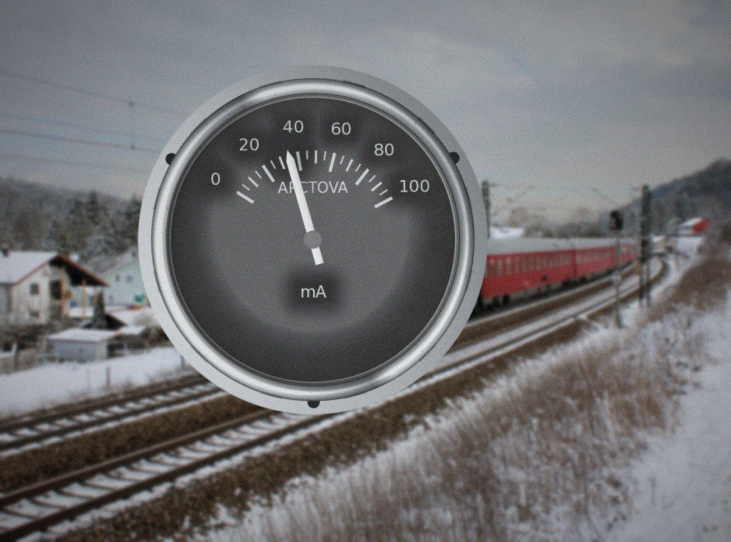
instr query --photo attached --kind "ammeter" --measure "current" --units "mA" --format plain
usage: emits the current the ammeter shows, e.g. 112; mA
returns 35; mA
